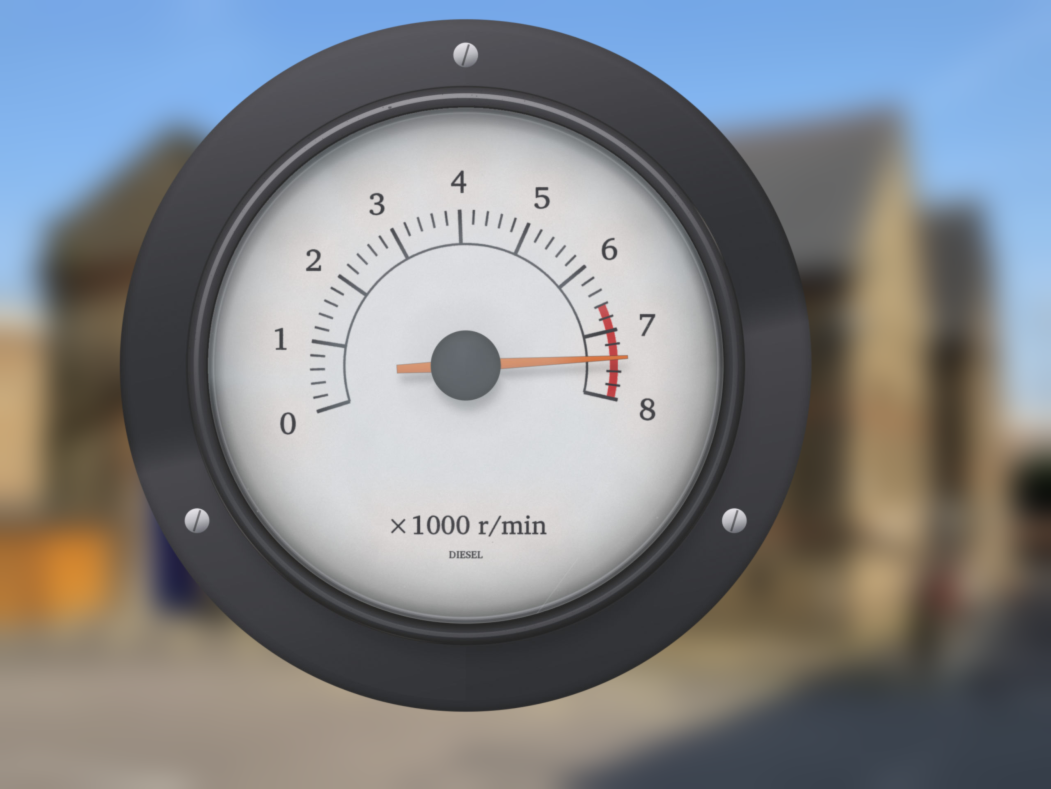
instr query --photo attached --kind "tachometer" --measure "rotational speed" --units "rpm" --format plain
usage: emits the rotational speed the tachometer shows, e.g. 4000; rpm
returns 7400; rpm
